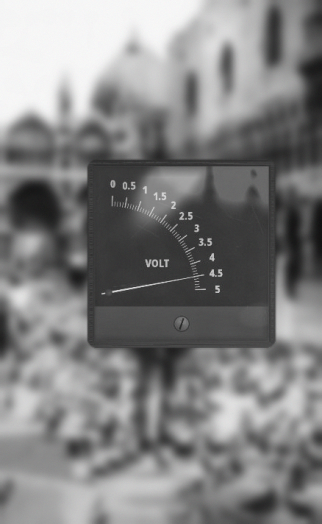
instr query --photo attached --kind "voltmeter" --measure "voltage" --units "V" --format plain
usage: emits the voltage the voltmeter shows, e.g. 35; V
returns 4.5; V
